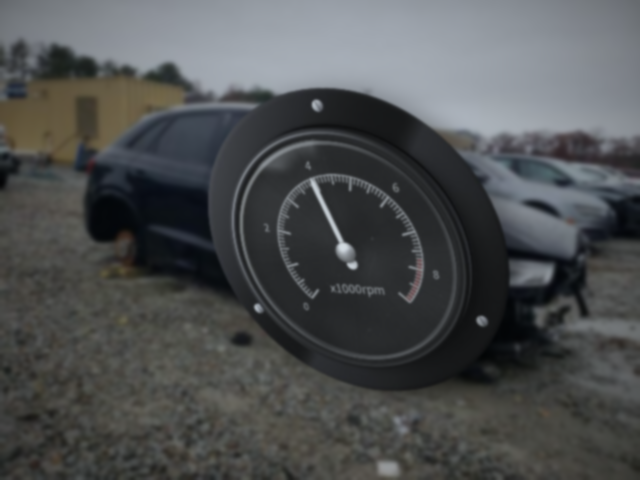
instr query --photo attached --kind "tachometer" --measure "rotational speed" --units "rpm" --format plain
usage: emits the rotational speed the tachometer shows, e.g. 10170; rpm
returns 4000; rpm
